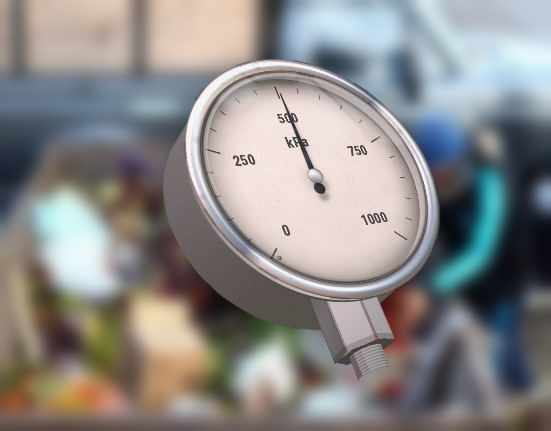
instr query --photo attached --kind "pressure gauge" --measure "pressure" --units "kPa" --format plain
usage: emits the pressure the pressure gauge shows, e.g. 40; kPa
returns 500; kPa
